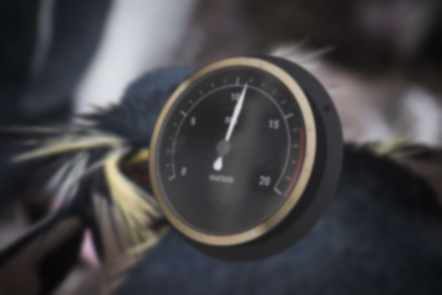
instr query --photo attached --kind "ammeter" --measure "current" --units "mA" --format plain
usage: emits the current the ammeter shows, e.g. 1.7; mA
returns 11; mA
